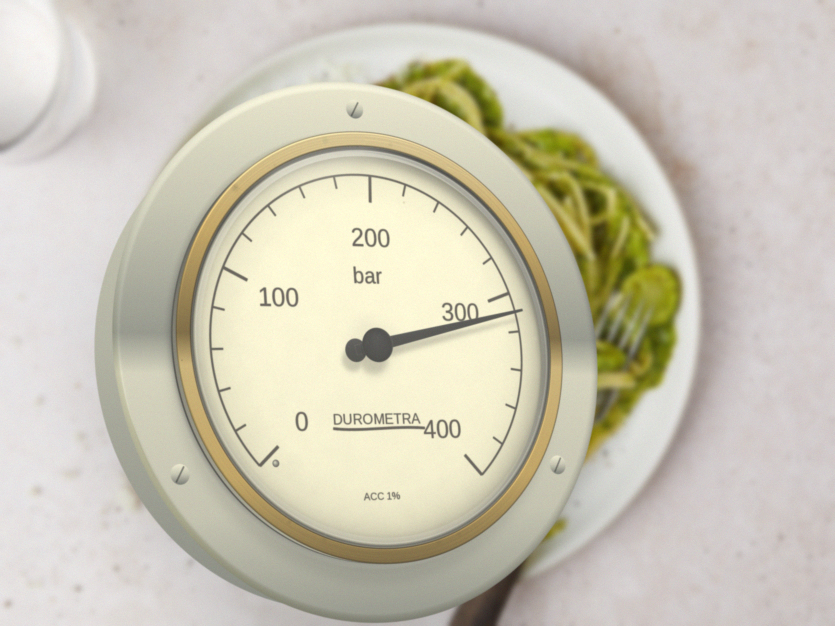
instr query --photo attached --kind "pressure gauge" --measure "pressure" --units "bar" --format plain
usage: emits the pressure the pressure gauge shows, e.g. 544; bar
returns 310; bar
